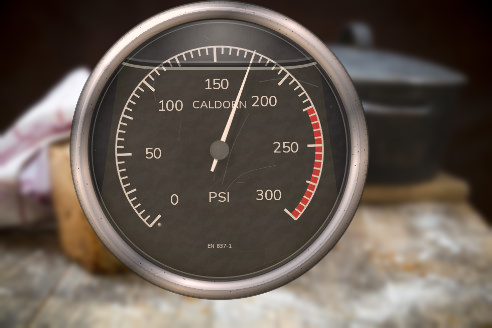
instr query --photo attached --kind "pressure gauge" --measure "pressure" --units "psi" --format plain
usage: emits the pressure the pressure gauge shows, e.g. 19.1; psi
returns 175; psi
